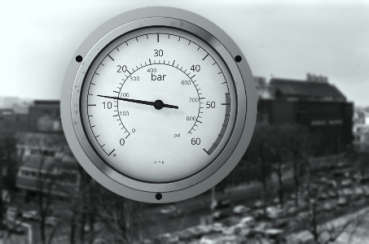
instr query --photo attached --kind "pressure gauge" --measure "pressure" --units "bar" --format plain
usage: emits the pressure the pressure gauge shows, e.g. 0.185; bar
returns 12; bar
